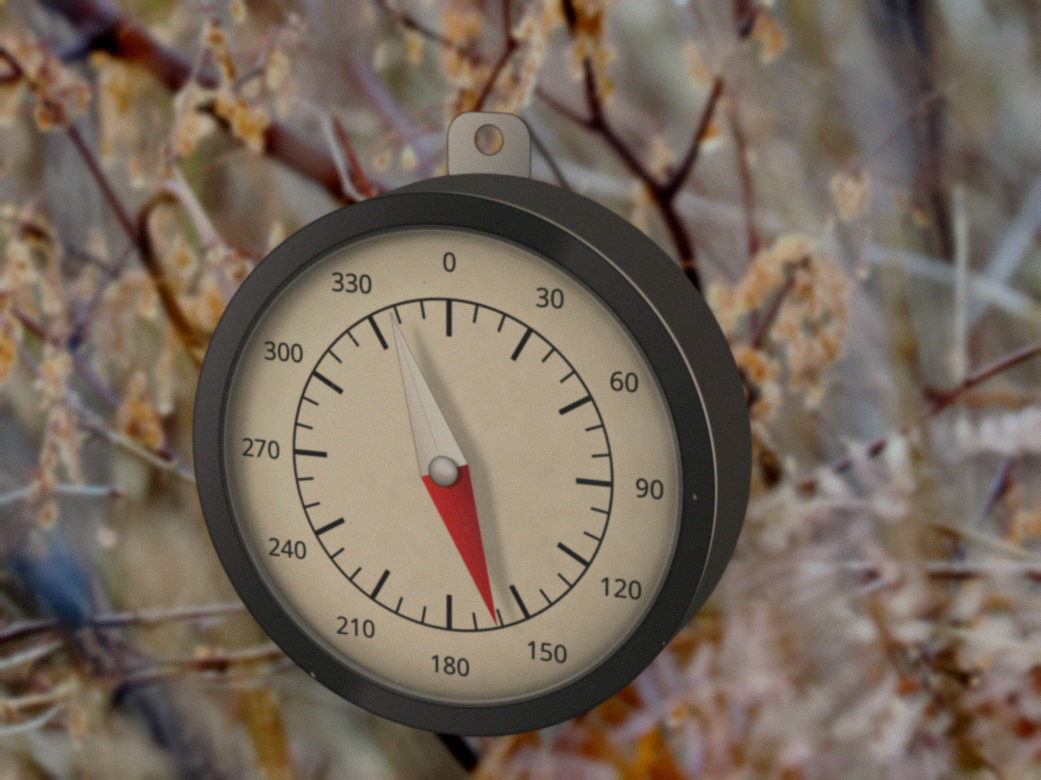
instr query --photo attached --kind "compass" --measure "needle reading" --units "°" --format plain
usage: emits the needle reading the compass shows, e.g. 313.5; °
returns 160; °
